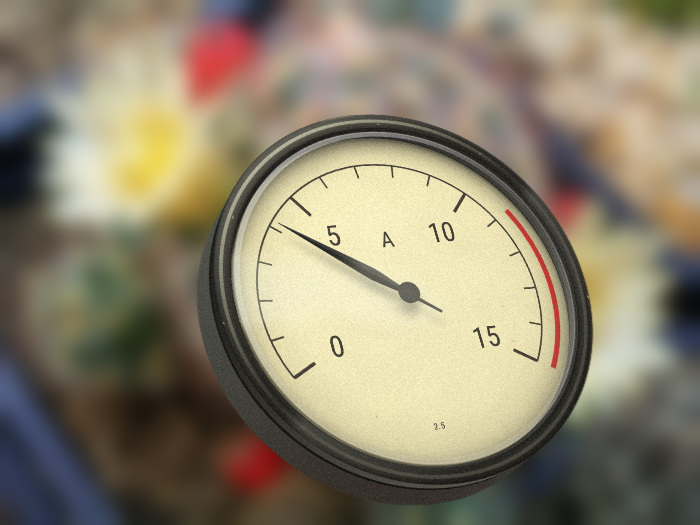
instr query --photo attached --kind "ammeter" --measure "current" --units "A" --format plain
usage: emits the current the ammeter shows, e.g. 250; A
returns 4; A
